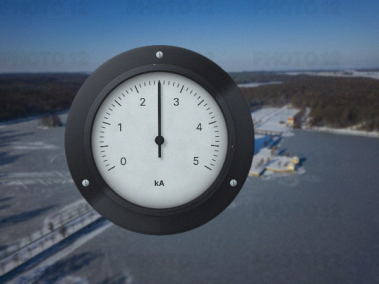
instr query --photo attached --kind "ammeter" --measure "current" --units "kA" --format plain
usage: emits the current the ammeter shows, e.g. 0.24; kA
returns 2.5; kA
